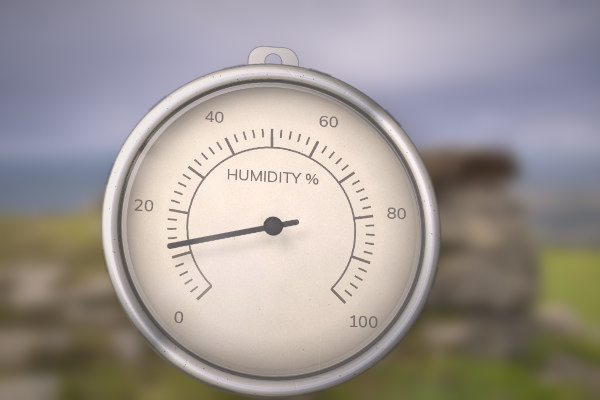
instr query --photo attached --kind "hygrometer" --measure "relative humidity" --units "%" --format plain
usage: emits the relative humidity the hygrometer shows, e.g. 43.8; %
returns 12; %
